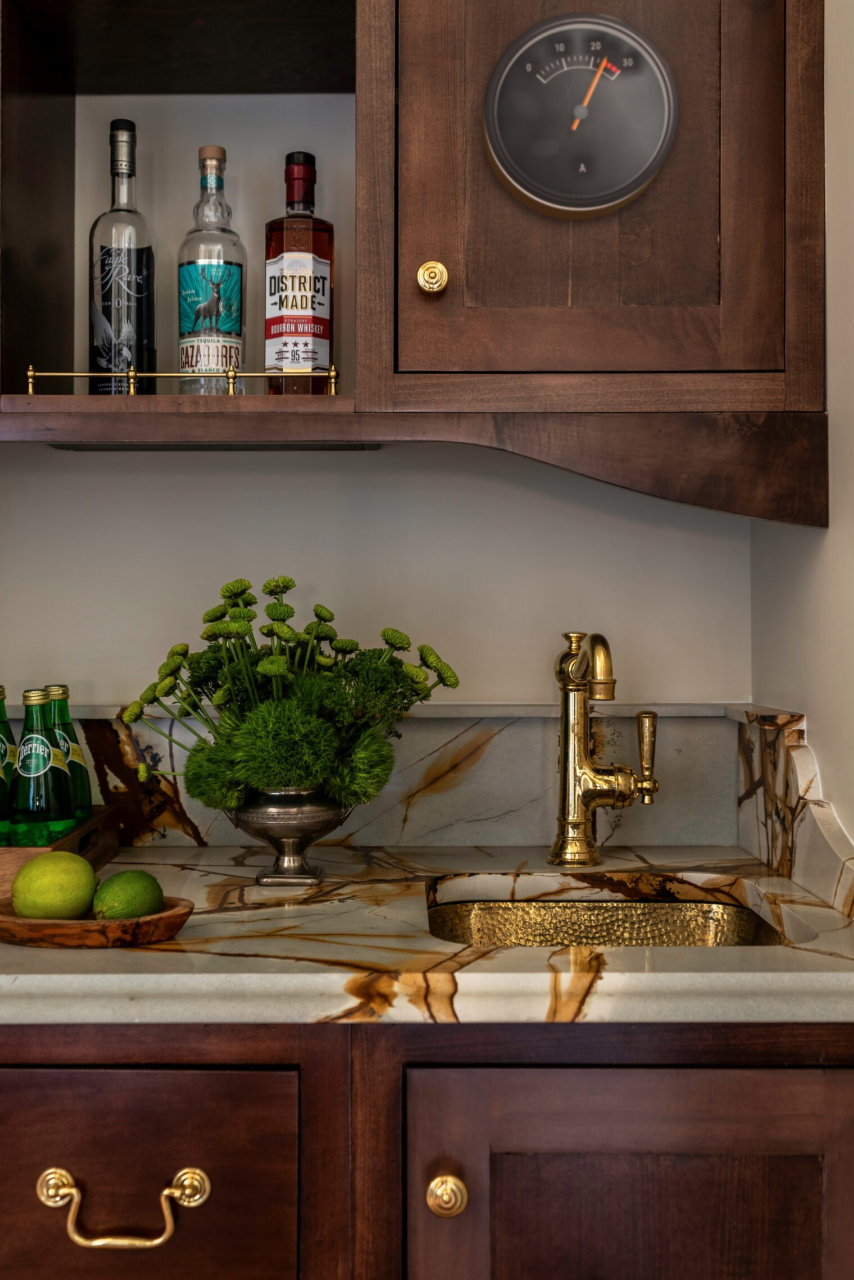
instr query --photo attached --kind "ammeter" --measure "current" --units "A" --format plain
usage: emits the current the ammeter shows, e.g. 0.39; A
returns 24; A
